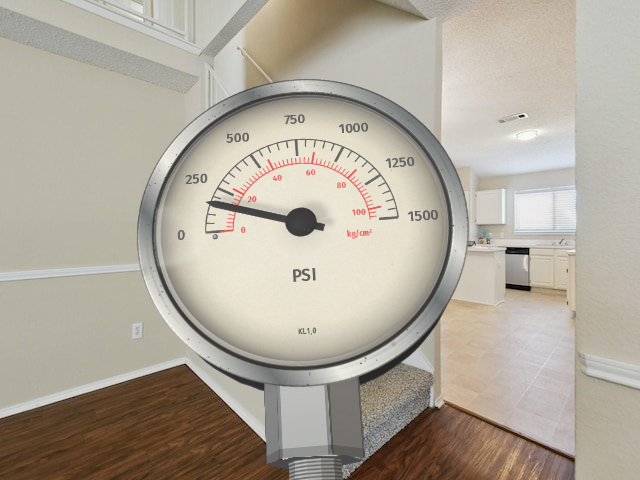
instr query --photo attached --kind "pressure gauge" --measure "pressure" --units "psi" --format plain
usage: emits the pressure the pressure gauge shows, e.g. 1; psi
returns 150; psi
